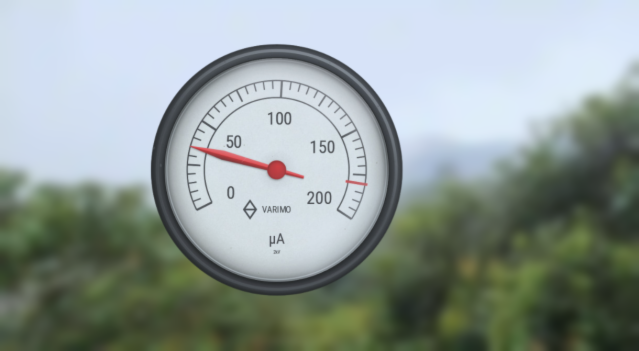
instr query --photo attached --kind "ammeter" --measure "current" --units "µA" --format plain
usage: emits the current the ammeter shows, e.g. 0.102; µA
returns 35; µA
